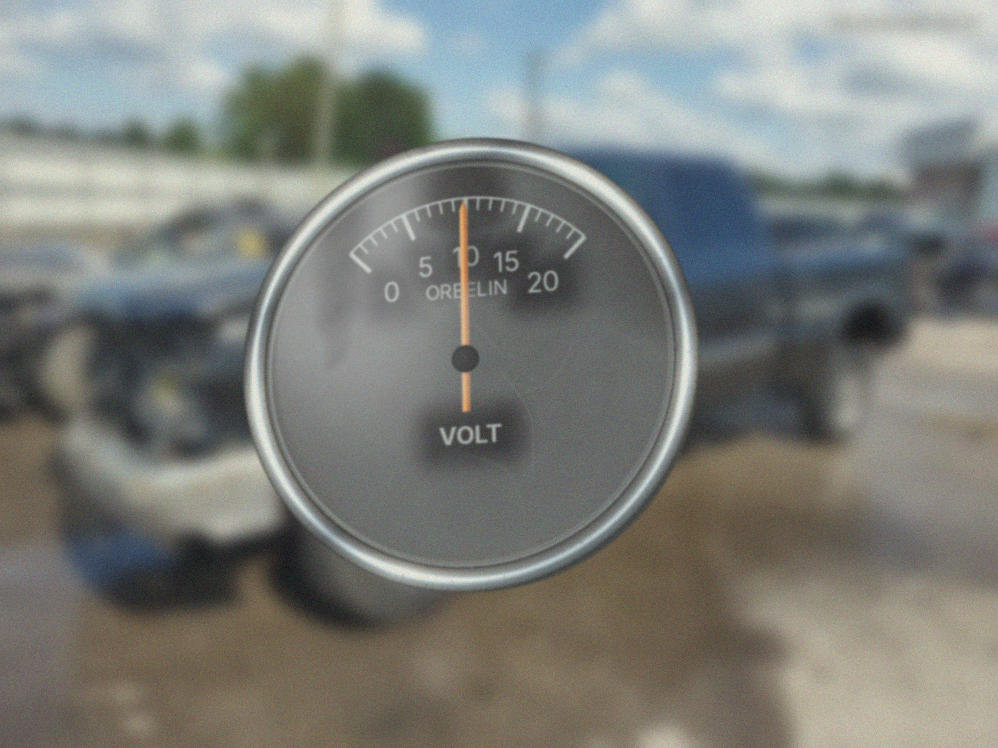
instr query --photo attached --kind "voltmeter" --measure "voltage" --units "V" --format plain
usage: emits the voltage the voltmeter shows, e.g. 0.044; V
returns 10; V
